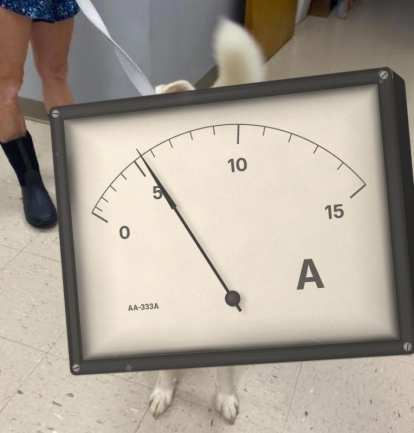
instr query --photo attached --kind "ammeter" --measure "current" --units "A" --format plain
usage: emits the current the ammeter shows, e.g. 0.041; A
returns 5.5; A
